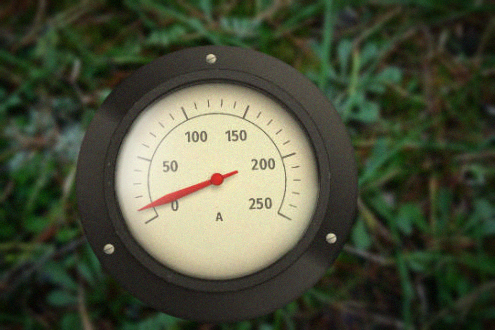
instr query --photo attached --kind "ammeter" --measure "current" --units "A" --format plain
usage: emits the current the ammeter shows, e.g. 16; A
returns 10; A
